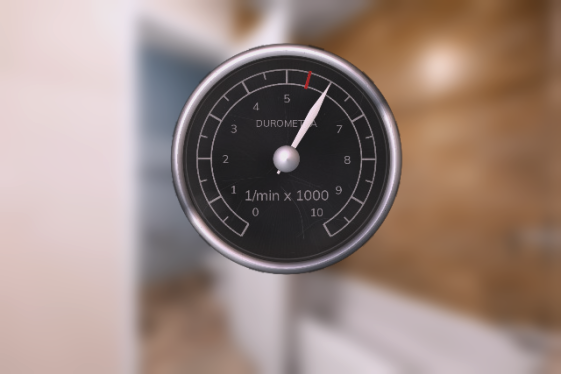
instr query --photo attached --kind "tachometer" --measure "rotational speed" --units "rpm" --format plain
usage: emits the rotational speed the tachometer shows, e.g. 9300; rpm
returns 6000; rpm
